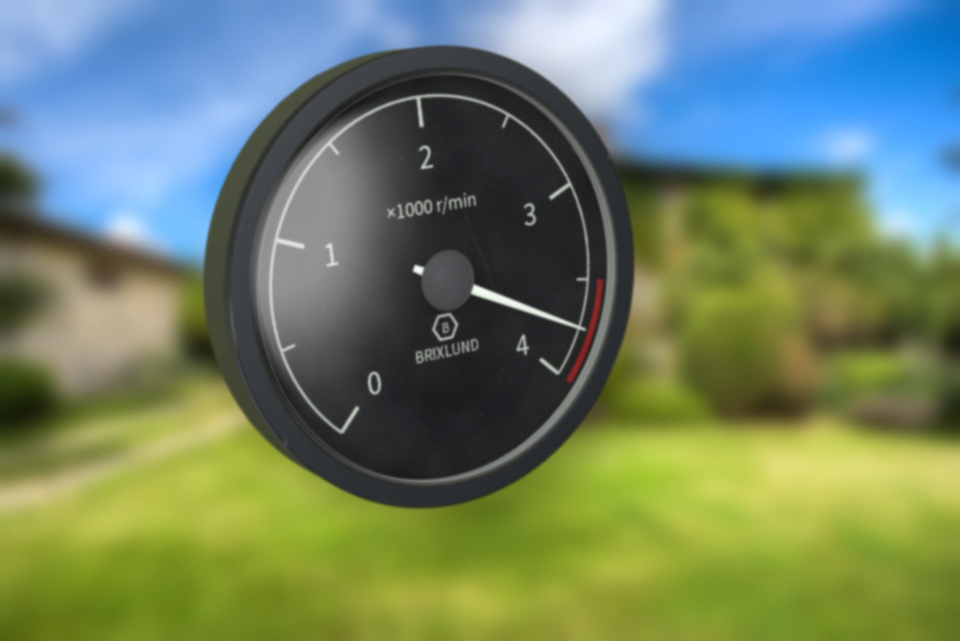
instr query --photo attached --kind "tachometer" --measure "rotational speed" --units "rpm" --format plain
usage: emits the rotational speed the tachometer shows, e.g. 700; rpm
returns 3750; rpm
